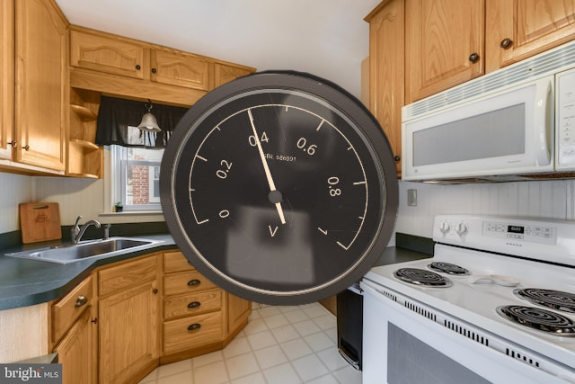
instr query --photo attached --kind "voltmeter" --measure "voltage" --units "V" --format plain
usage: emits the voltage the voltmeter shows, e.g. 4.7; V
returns 0.4; V
